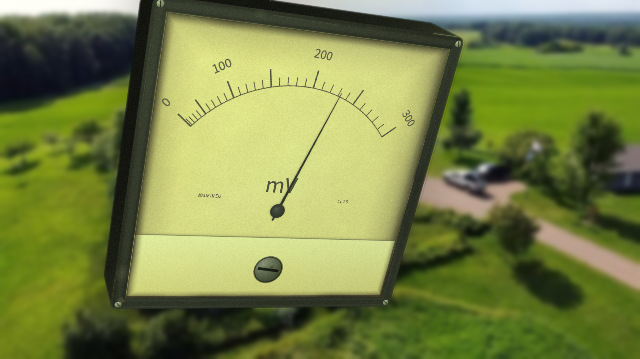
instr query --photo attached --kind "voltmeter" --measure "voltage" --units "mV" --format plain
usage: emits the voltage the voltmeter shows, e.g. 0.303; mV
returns 230; mV
